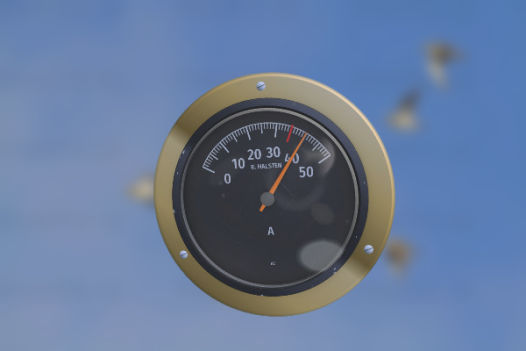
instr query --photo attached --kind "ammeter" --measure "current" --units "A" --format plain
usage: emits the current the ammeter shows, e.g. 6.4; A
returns 40; A
